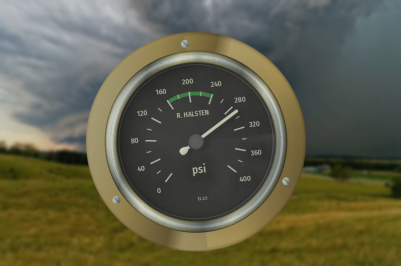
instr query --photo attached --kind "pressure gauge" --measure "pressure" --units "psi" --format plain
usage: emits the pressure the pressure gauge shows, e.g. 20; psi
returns 290; psi
